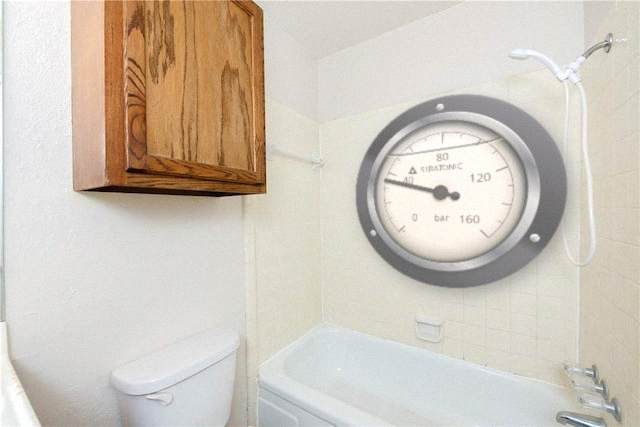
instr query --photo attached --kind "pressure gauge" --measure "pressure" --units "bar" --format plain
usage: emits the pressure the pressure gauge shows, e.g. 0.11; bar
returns 35; bar
